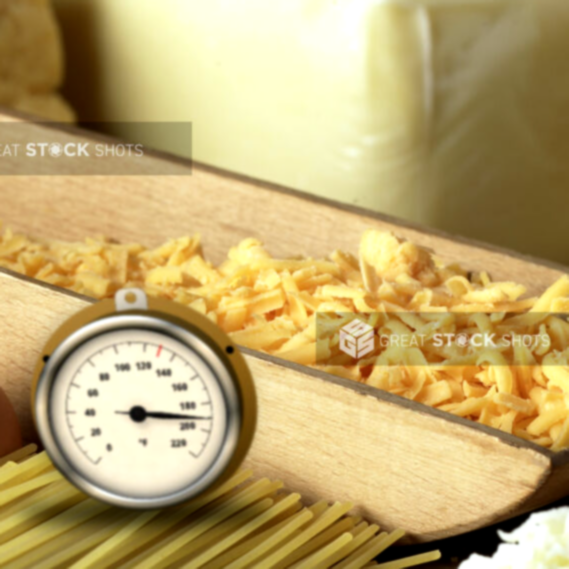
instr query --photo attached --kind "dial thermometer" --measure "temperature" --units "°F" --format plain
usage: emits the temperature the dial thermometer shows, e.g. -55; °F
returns 190; °F
